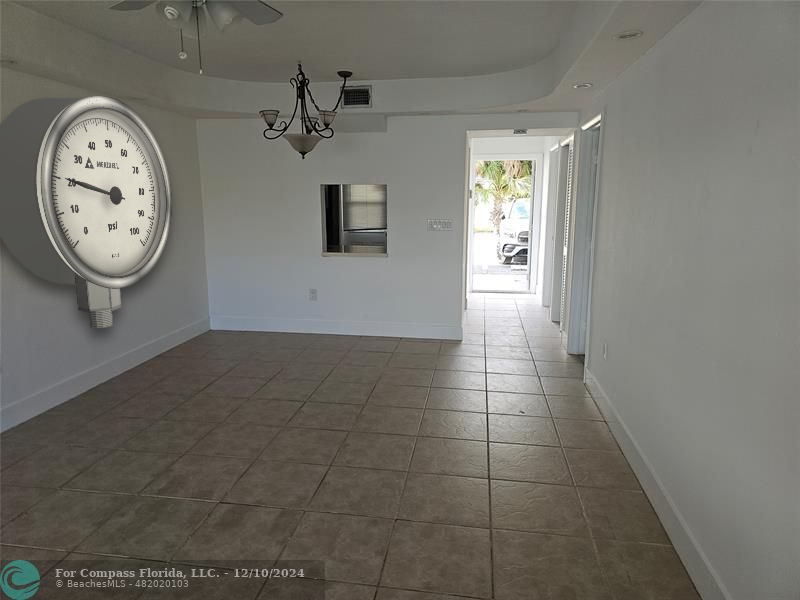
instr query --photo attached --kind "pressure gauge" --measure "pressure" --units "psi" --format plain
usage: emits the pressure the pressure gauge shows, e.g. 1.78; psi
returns 20; psi
